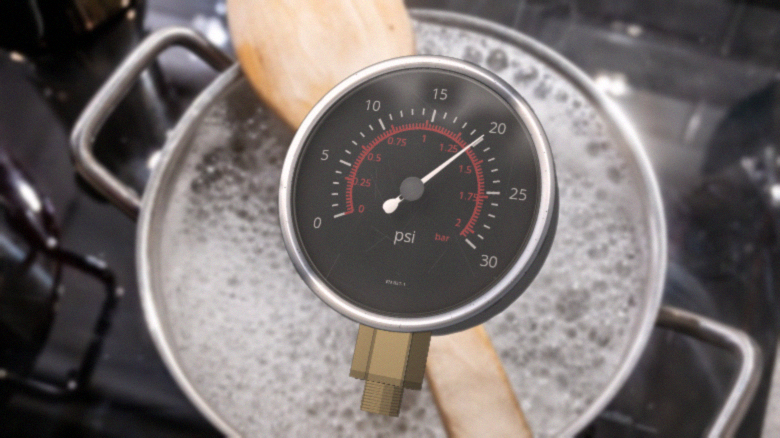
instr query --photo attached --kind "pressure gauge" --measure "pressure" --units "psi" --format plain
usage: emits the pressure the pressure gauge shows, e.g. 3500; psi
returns 20; psi
